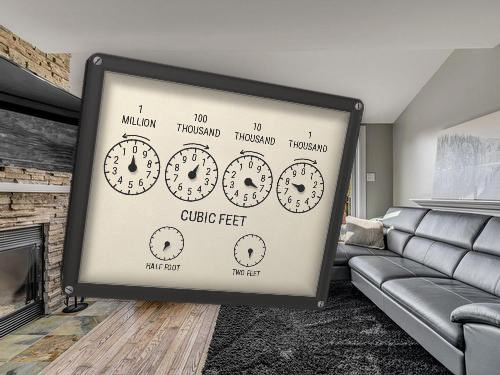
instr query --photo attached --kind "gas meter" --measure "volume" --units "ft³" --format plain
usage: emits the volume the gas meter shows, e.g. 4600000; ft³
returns 6800; ft³
